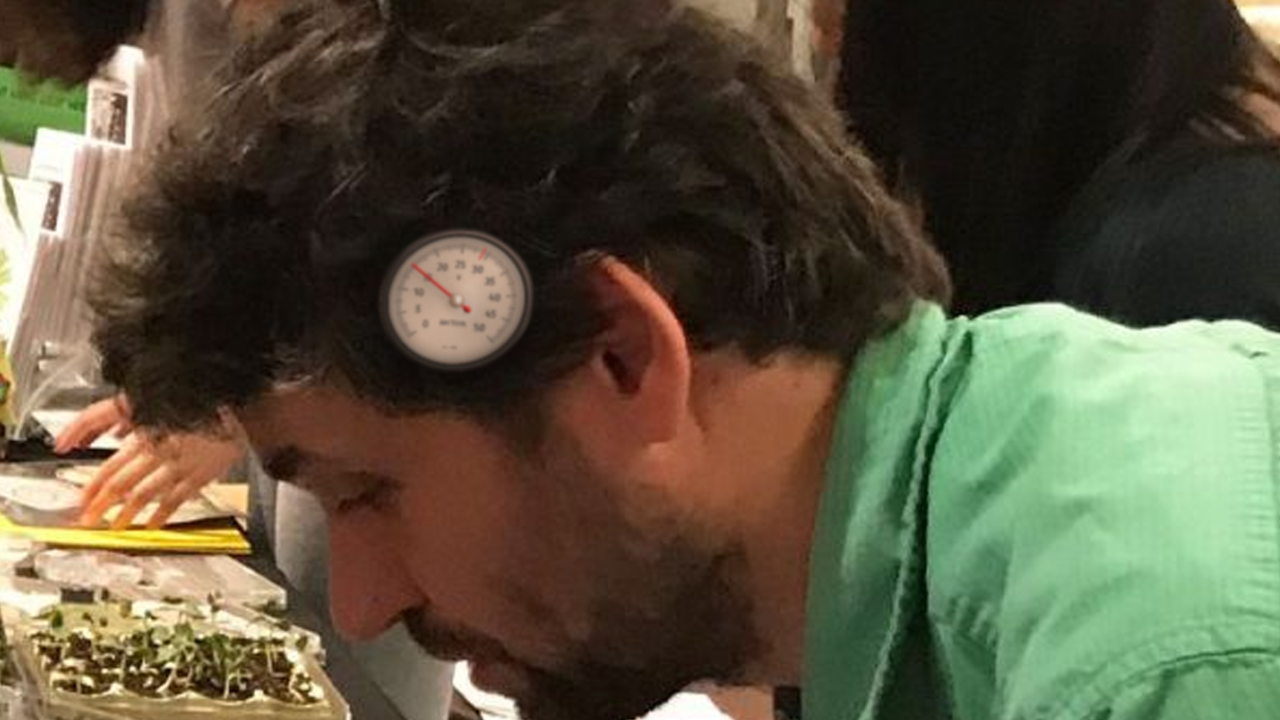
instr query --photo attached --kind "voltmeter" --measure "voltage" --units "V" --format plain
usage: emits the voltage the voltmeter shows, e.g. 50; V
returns 15; V
